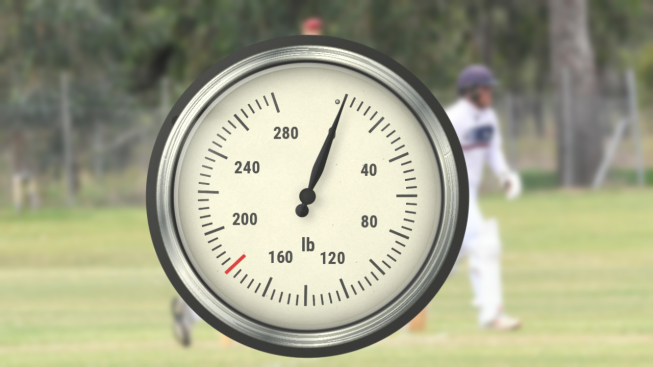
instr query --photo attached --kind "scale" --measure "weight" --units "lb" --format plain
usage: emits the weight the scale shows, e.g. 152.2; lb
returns 0; lb
